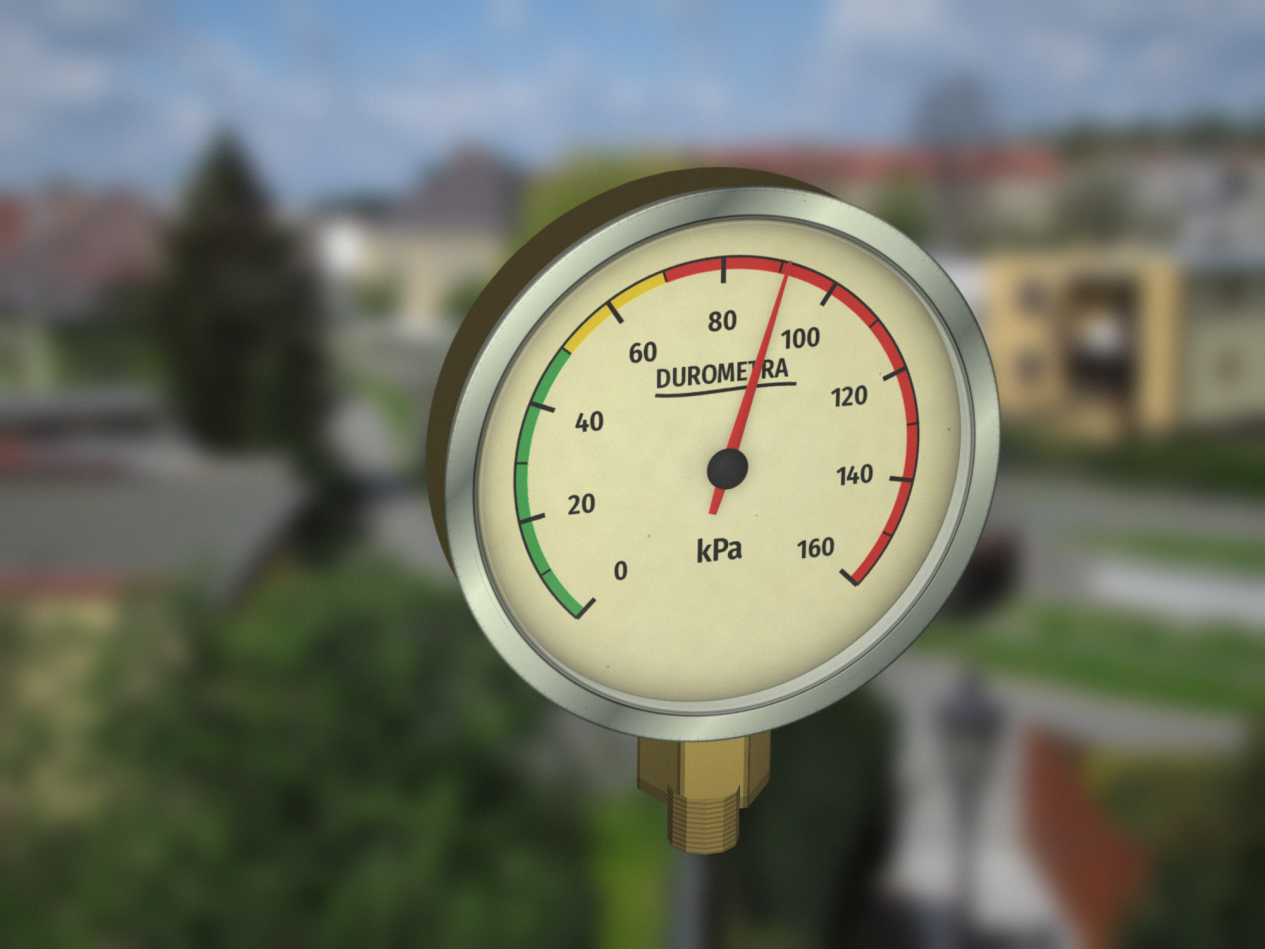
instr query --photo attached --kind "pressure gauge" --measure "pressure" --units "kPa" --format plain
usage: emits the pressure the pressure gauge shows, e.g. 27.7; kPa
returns 90; kPa
